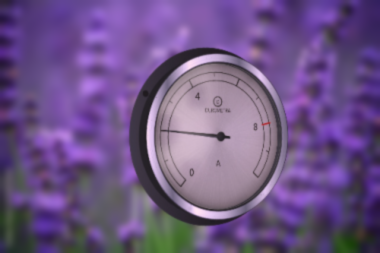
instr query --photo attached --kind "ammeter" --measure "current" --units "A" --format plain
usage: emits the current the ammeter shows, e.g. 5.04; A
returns 2; A
